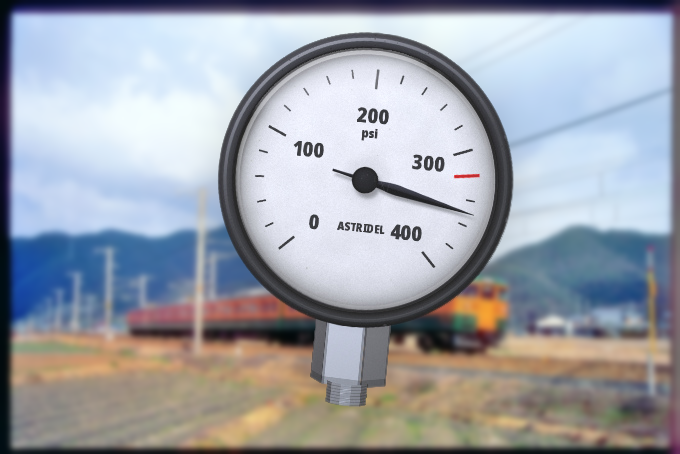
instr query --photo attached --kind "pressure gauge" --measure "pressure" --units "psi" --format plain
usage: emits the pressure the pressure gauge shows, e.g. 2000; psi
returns 350; psi
